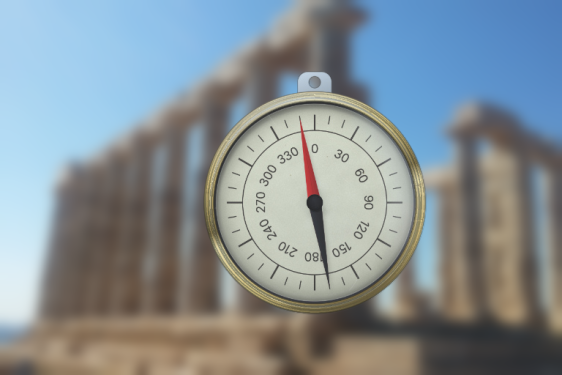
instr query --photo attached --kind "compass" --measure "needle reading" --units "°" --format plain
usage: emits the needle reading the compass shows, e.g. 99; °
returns 350; °
